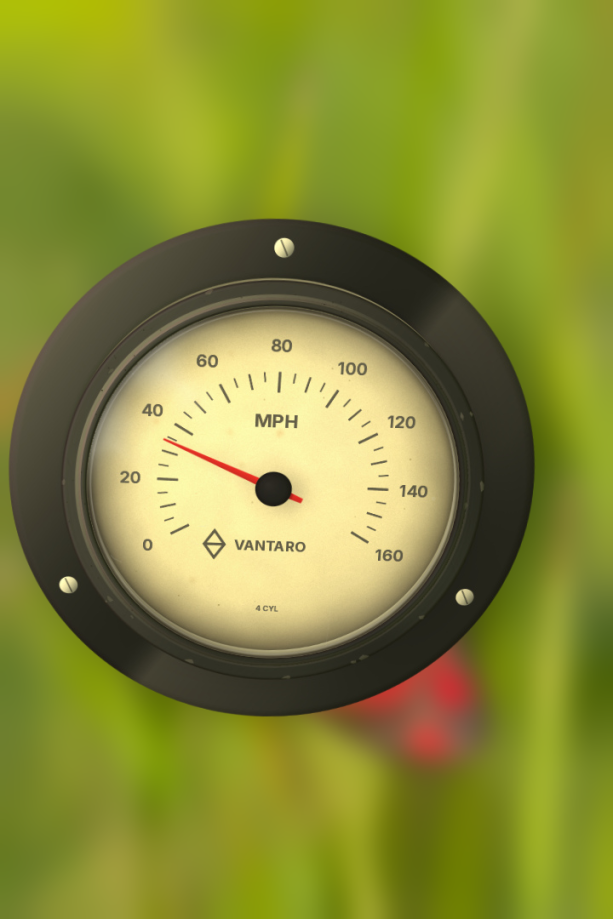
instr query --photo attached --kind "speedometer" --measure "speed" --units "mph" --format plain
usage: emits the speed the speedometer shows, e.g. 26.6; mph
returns 35; mph
